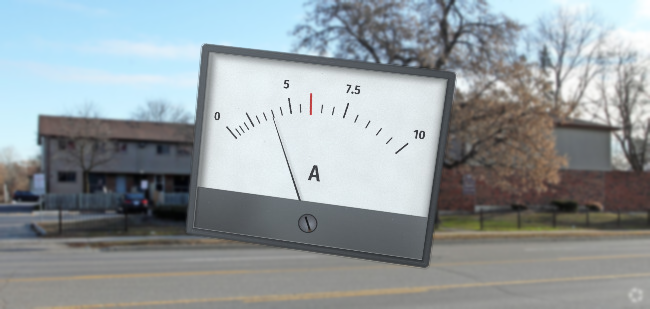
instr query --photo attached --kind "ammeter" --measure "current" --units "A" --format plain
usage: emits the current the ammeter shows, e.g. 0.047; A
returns 4; A
